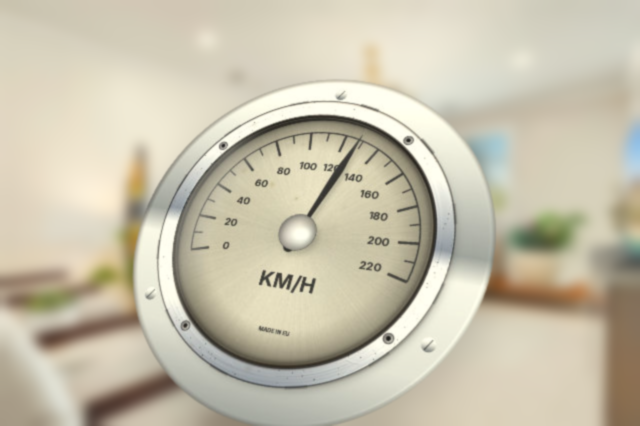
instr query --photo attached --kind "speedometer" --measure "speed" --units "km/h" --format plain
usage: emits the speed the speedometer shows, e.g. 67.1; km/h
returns 130; km/h
